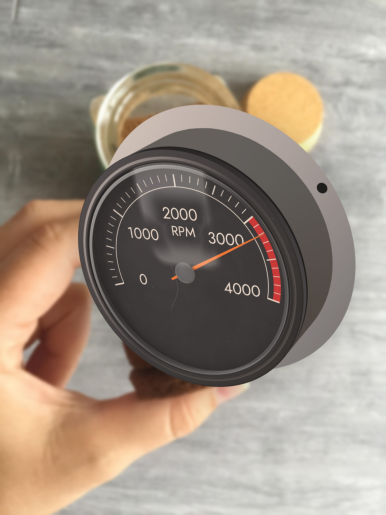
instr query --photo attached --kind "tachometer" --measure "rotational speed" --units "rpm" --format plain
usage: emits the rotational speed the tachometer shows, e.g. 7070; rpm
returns 3200; rpm
